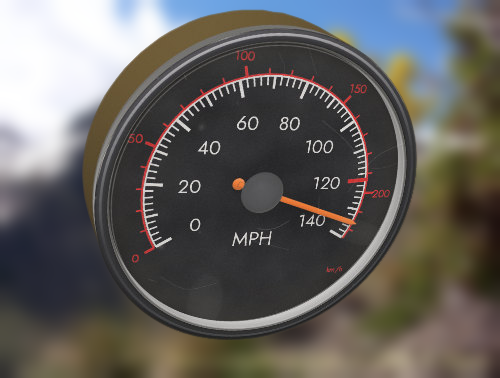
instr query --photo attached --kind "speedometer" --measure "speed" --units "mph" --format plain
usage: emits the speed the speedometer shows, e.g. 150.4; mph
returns 134; mph
